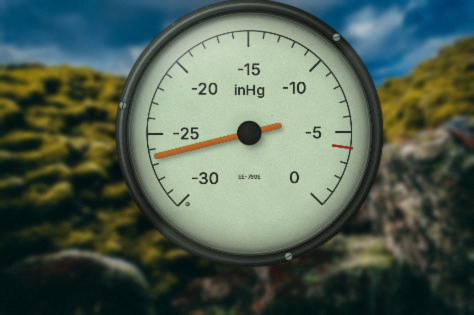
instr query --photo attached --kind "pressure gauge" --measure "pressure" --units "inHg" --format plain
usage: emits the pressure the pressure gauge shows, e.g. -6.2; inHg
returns -26.5; inHg
